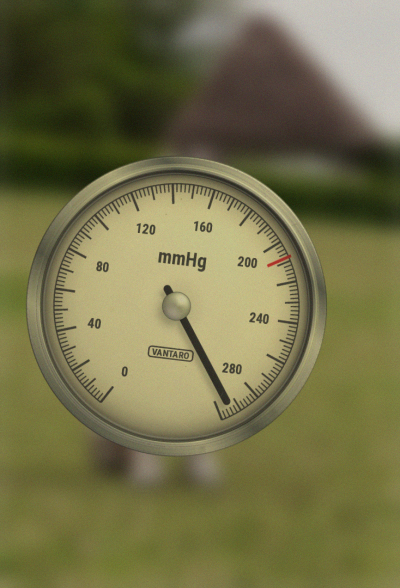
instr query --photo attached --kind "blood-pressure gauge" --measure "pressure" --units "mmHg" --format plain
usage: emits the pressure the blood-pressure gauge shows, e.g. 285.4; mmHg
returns 294; mmHg
